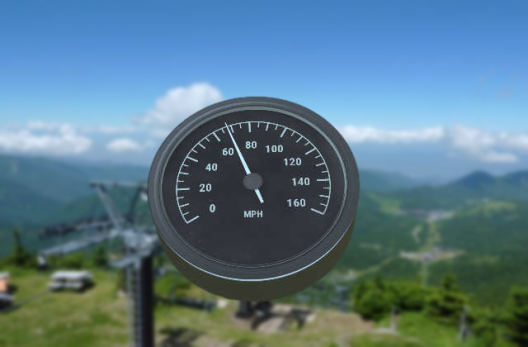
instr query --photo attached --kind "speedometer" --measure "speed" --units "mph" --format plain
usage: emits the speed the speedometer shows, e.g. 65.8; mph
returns 67.5; mph
